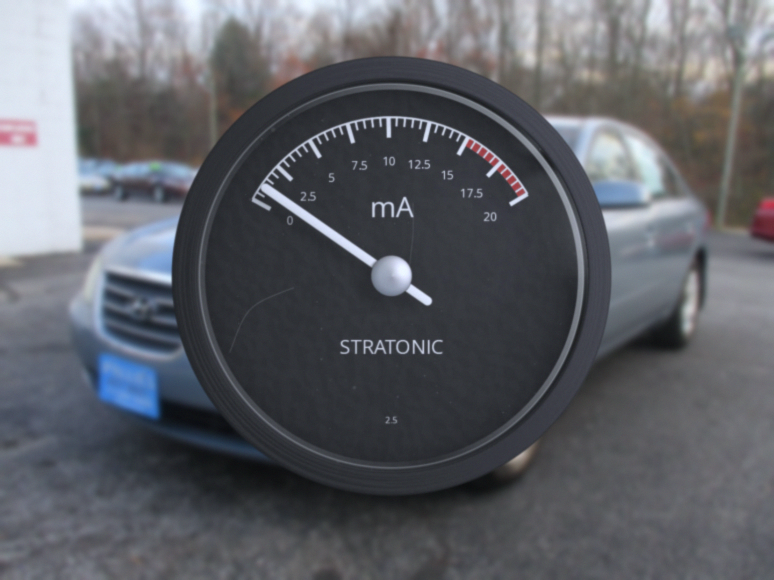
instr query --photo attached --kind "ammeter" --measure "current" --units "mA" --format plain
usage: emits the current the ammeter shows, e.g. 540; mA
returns 1; mA
